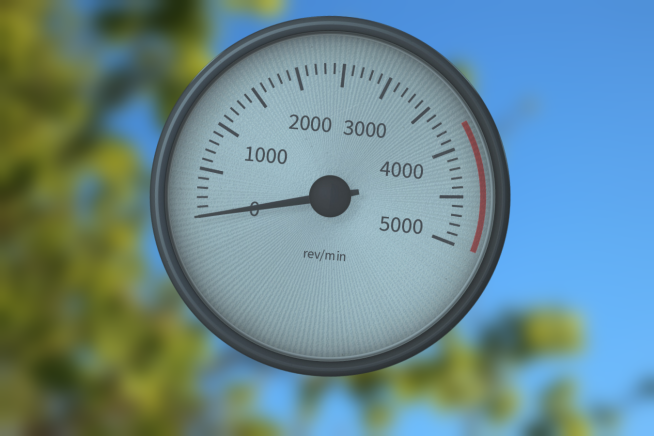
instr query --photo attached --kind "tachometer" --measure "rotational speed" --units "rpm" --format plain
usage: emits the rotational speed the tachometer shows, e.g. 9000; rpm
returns 0; rpm
